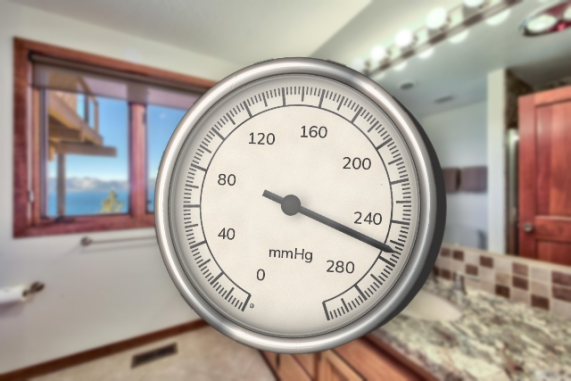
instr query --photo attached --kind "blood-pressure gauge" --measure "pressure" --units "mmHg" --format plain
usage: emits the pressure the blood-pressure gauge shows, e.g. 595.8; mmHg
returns 254; mmHg
